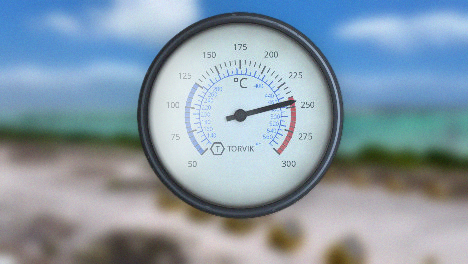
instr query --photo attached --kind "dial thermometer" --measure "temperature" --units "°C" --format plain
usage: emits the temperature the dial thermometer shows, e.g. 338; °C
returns 245; °C
